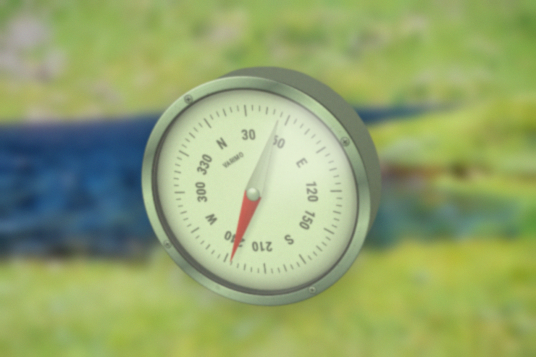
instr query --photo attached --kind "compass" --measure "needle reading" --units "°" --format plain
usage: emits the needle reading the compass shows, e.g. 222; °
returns 235; °
